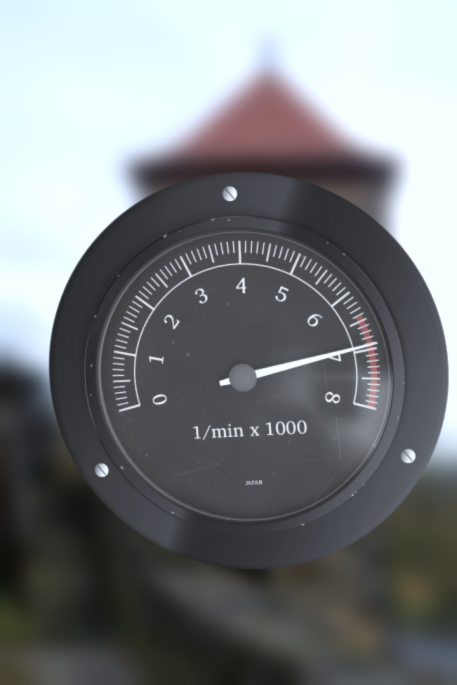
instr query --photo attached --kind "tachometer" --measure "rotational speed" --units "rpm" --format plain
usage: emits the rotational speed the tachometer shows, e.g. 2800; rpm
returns 6900; rpm
